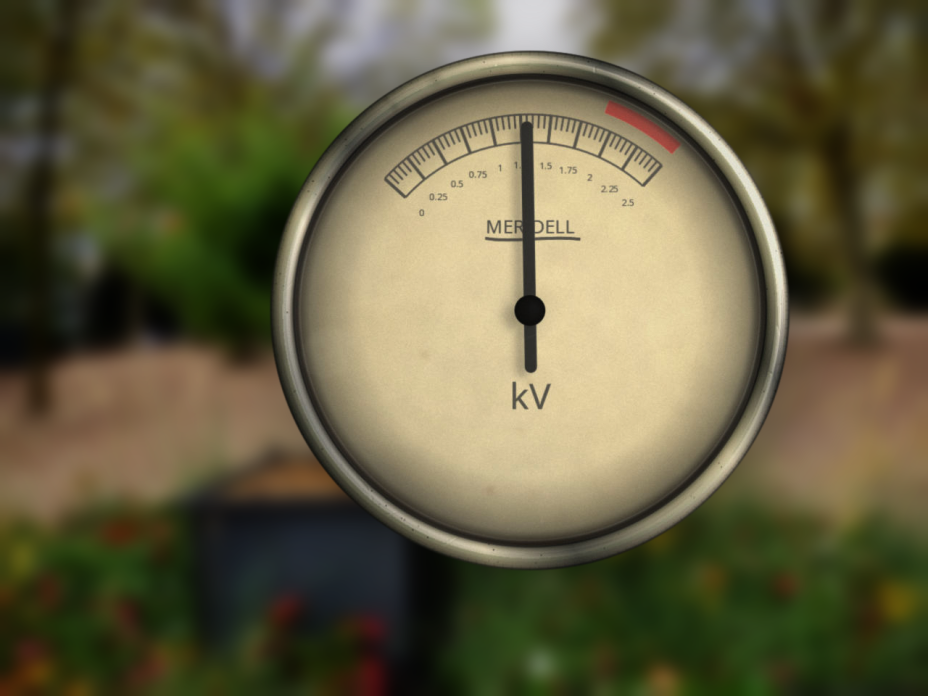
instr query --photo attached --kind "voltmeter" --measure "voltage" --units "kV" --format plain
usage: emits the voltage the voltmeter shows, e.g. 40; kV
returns 1.3; kV
